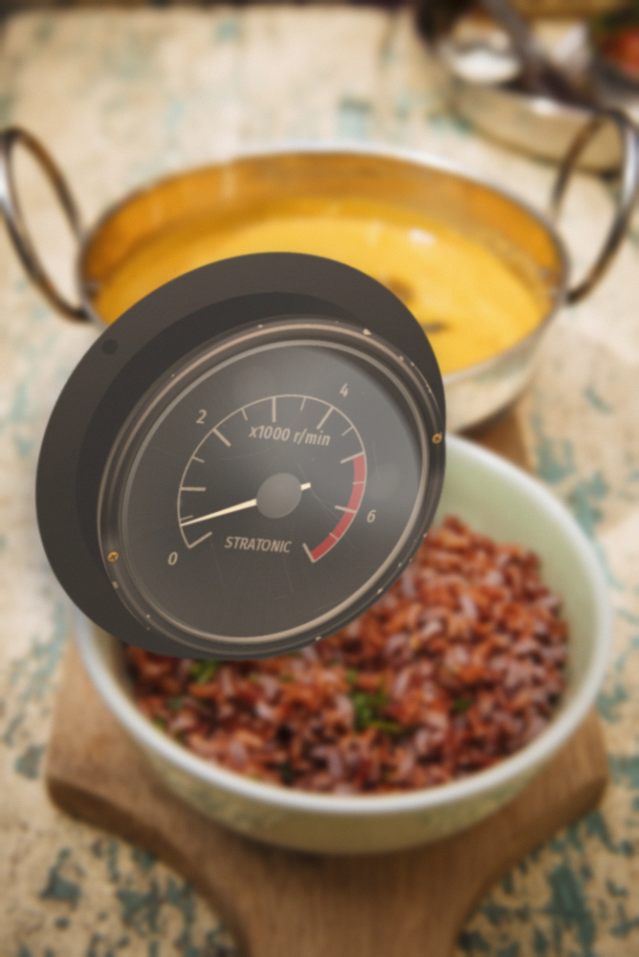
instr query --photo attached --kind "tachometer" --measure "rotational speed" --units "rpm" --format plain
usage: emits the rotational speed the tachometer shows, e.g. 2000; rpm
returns 500; rpm
